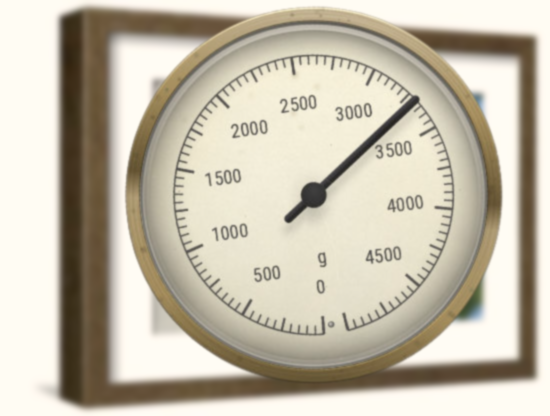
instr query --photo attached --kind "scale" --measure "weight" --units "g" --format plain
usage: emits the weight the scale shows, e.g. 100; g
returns 3300; g
